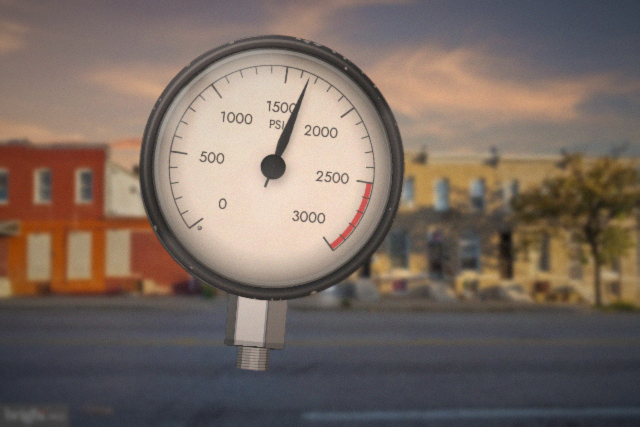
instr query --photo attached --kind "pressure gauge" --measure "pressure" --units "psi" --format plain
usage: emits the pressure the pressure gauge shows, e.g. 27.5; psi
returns 1650; psi
